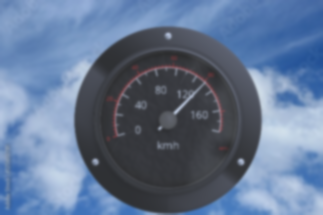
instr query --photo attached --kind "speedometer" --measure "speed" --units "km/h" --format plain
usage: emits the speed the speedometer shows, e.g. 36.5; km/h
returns 130; km/h
